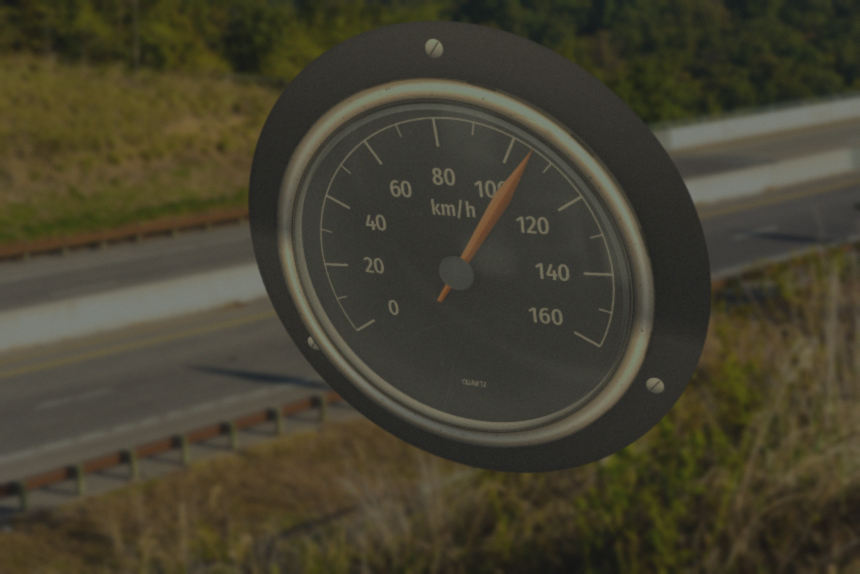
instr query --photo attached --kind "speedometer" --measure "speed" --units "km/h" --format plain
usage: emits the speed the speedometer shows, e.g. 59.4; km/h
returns 105; km/h
